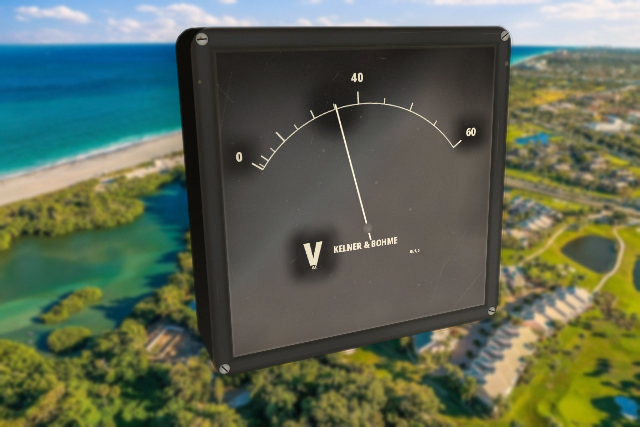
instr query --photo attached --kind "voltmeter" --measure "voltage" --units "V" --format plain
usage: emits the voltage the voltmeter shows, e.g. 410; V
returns 35; V
